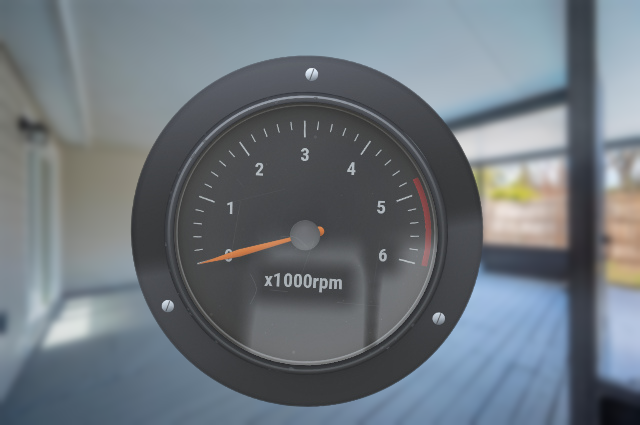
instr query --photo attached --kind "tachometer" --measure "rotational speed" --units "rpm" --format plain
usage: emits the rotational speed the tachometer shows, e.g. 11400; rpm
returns 0; rpm
